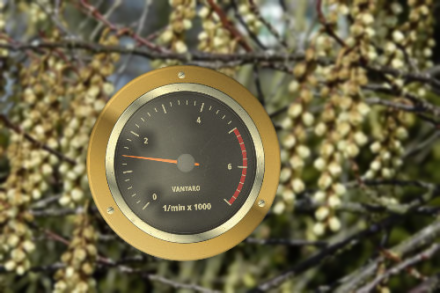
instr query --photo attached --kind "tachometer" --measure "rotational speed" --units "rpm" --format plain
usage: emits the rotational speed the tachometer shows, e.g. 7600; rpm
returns 1400; rpm
